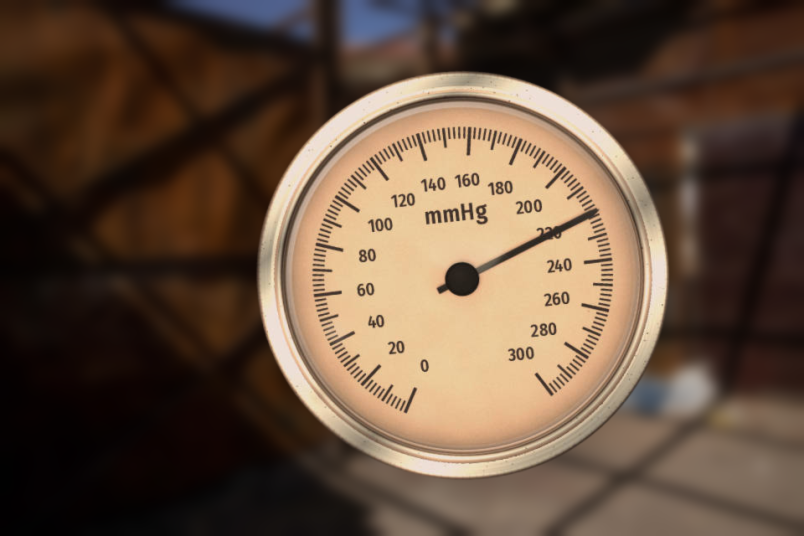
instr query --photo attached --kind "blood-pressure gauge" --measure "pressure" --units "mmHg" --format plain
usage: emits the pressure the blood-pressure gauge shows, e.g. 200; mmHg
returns 220; mmHg
